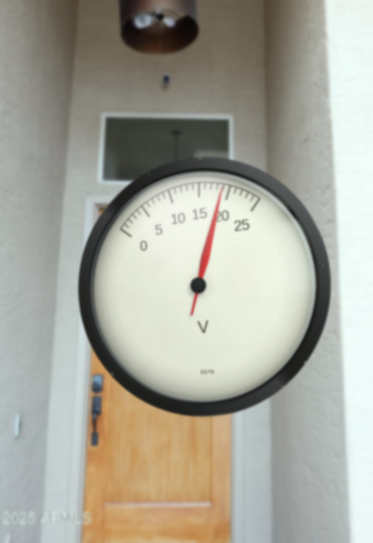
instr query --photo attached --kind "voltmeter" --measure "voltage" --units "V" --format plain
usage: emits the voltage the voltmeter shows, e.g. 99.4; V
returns 19; V
